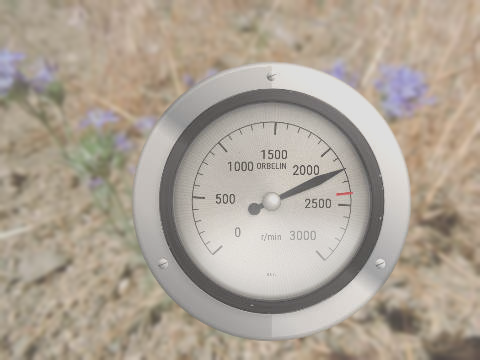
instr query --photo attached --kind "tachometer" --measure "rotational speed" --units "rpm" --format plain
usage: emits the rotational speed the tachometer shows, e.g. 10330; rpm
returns 2200; rpm
